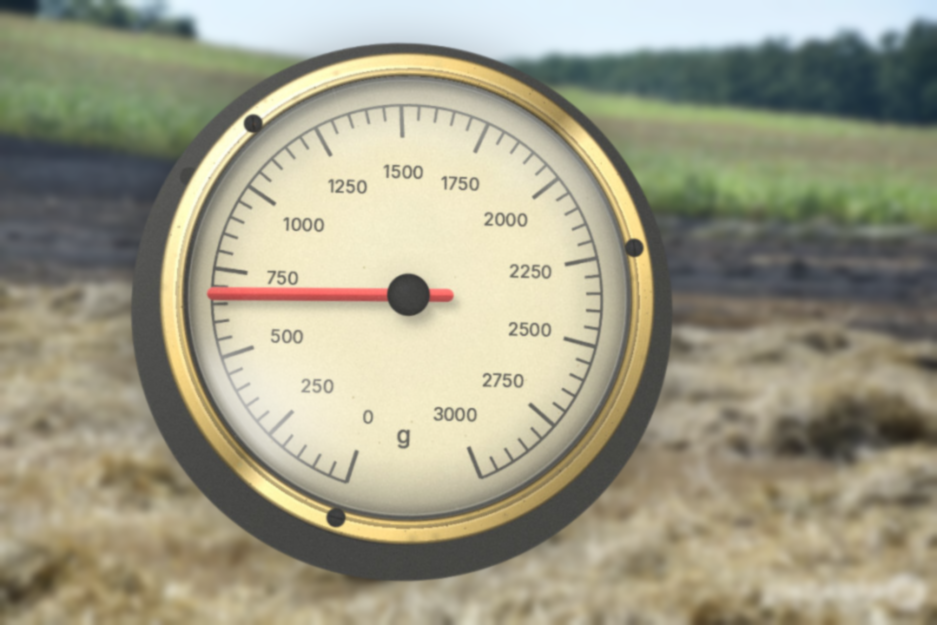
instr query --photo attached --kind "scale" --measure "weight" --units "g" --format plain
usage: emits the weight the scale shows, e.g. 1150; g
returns 675; g
